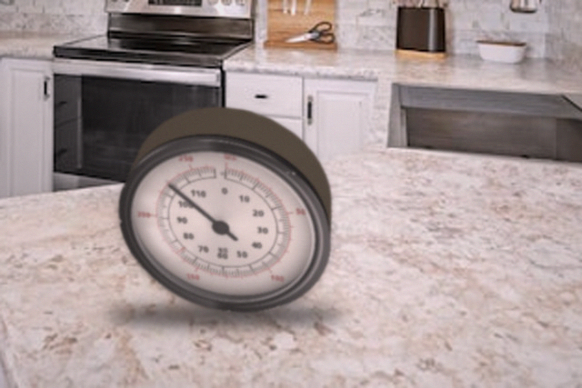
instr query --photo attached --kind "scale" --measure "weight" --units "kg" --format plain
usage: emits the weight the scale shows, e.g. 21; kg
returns 105; kg
